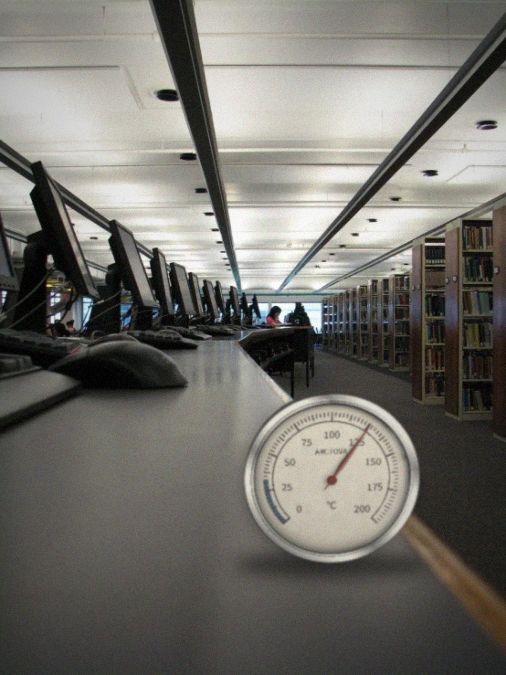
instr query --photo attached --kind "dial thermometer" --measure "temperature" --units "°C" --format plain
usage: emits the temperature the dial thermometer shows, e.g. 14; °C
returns 125; °C
